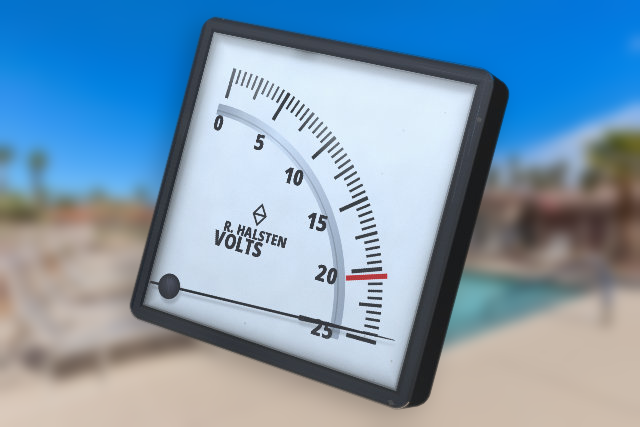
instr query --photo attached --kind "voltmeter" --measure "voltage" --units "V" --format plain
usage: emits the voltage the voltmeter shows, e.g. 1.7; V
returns 24.5; V
